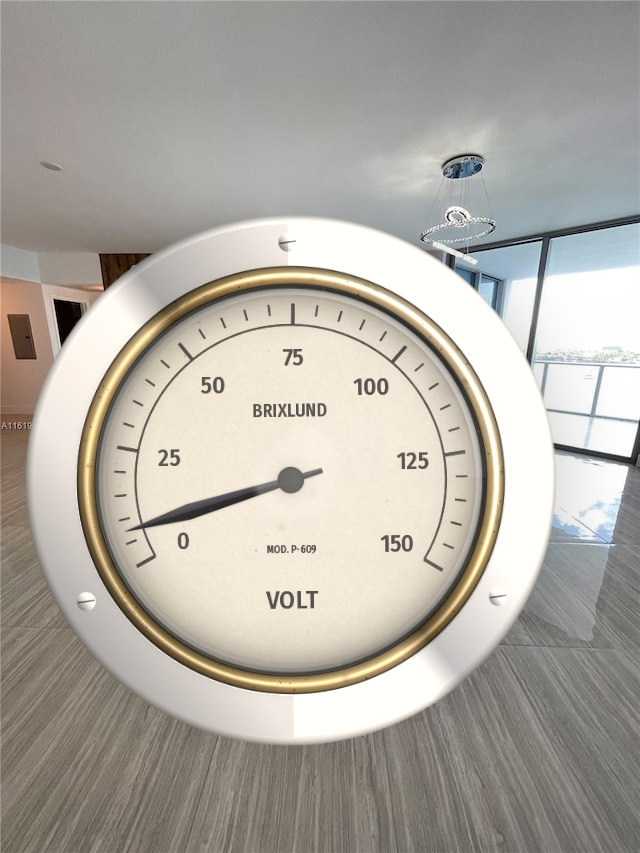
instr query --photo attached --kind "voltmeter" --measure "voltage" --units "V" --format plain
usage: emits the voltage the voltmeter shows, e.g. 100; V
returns 7.5; V
